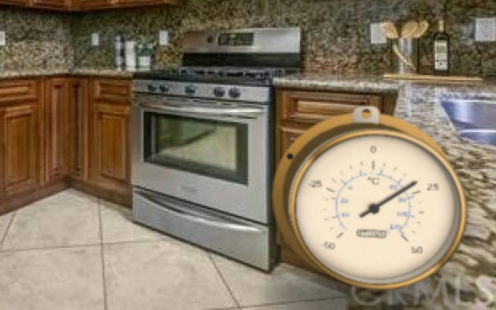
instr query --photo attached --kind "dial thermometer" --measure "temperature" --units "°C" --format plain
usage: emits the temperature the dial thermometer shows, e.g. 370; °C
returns 20; °C
